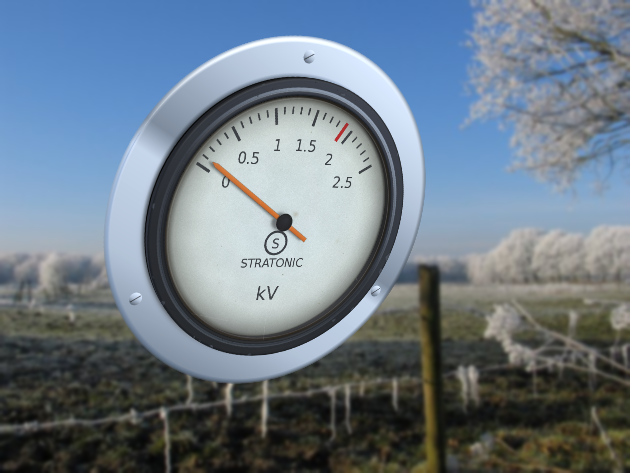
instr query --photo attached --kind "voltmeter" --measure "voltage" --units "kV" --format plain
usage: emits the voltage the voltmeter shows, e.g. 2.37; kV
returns 0.1; kV
